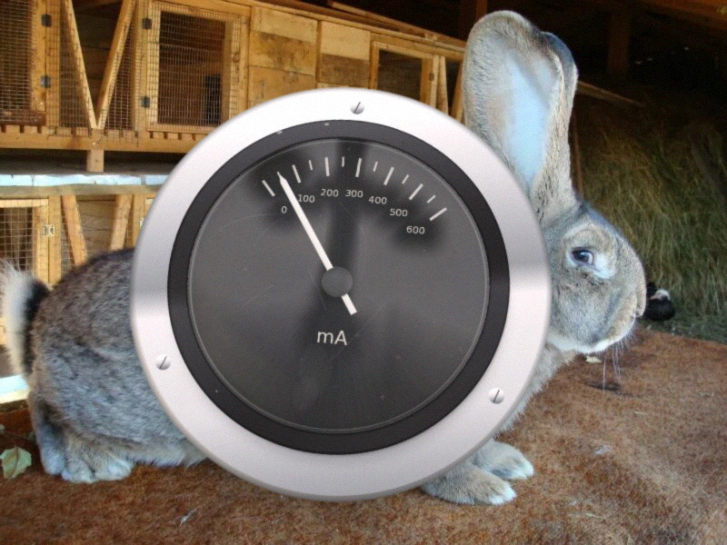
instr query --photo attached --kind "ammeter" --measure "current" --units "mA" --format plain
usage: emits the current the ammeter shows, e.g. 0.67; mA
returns 50; mA
